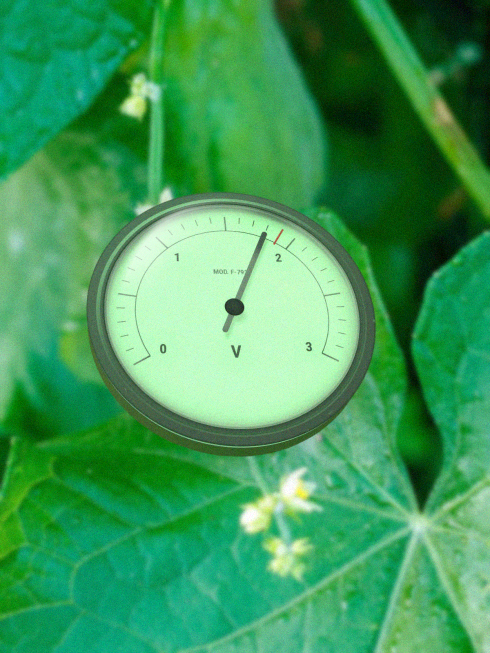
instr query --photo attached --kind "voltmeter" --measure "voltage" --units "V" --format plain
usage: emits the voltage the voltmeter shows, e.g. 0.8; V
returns 1.8; V
